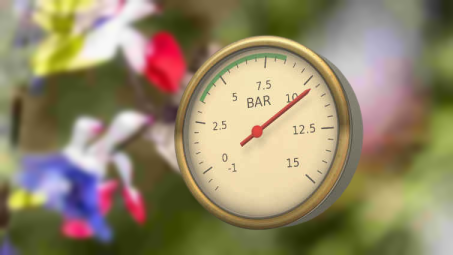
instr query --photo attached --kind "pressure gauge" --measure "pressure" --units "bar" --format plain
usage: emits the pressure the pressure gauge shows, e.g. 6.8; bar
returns 10.5; bar
